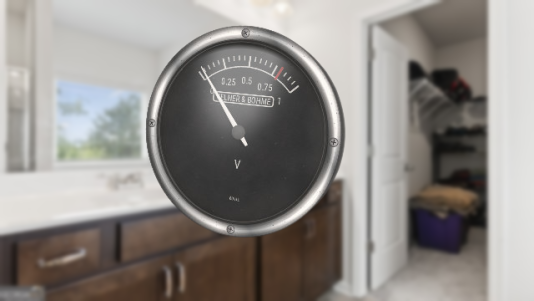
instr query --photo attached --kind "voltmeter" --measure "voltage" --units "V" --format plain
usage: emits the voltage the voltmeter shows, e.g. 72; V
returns 0.05; V
